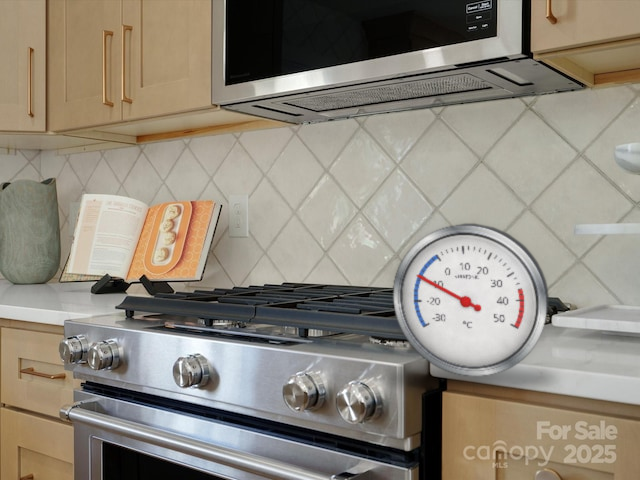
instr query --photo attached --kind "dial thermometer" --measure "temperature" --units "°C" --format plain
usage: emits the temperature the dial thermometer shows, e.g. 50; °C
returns -10; °C
